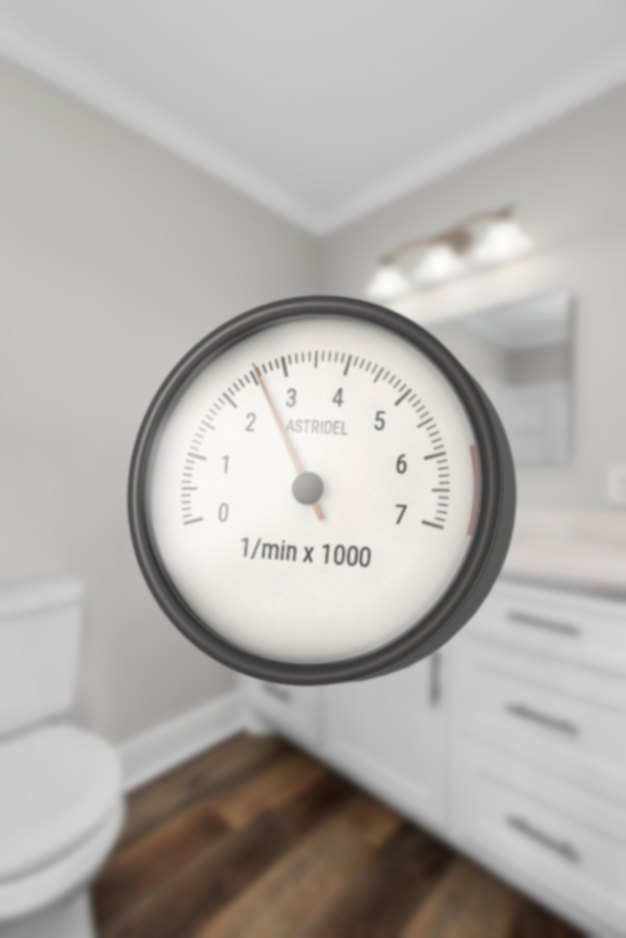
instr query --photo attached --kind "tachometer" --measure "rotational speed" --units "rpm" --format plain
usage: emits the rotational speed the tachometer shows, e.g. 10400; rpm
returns 2600; rpm
